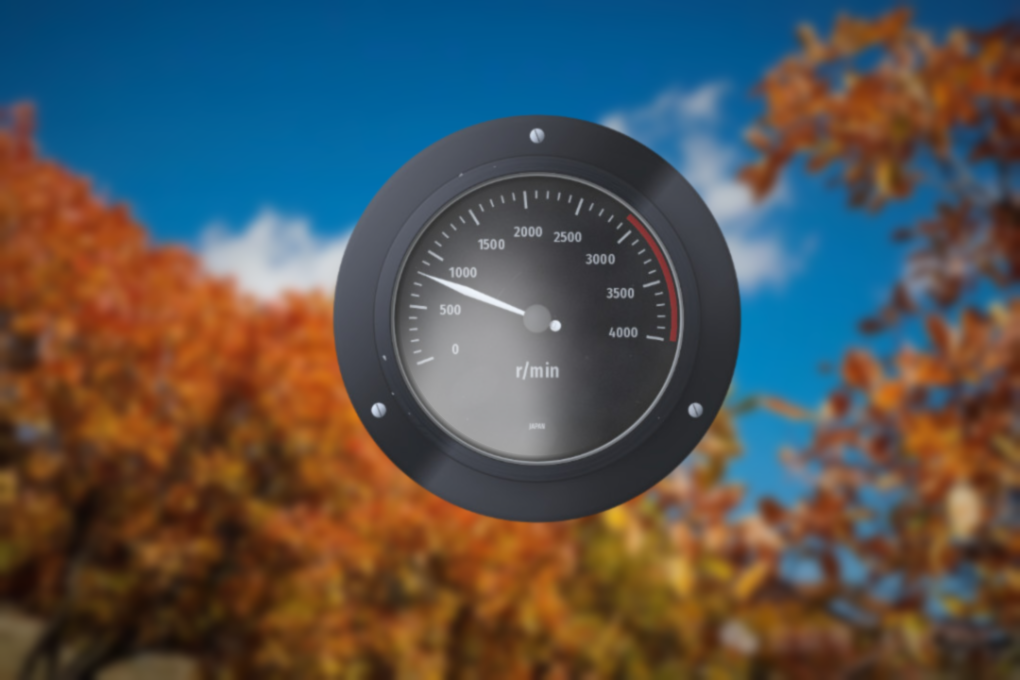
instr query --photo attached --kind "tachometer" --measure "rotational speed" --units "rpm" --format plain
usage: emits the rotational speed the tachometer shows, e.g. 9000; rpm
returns 800; rpm
